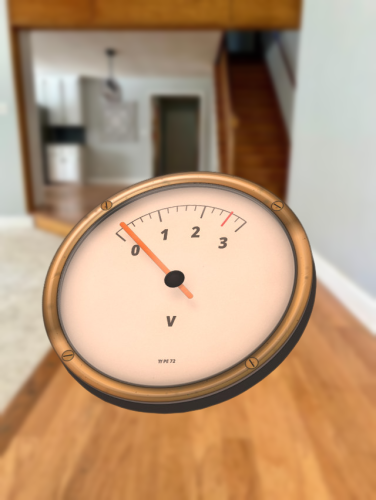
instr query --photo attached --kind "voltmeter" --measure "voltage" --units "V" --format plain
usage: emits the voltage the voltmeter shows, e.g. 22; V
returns 0.2; V
